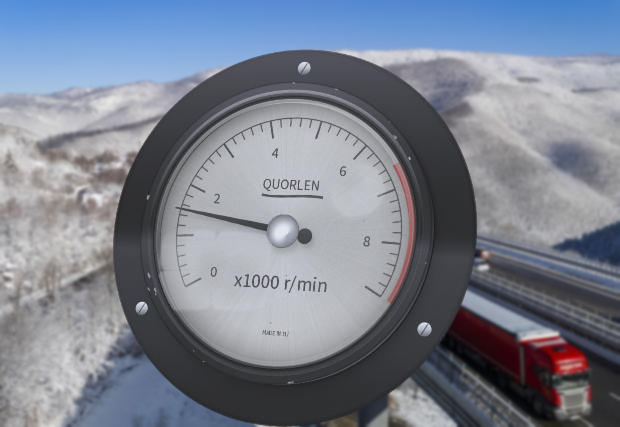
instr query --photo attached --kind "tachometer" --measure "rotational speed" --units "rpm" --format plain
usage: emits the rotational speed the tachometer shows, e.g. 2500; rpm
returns 1500; rpm
